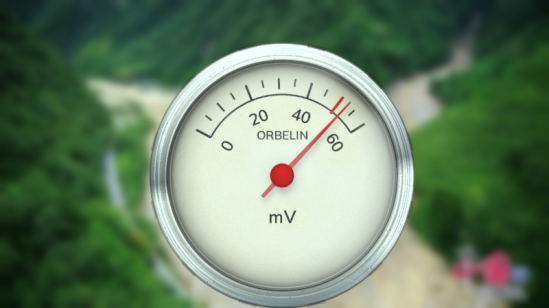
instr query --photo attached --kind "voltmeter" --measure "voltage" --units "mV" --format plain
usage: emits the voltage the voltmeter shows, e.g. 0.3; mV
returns 52.5; mV
